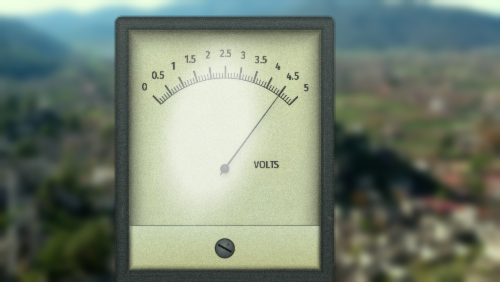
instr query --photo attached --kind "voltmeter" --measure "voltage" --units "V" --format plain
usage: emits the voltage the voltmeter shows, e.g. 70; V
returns 4.5; V
